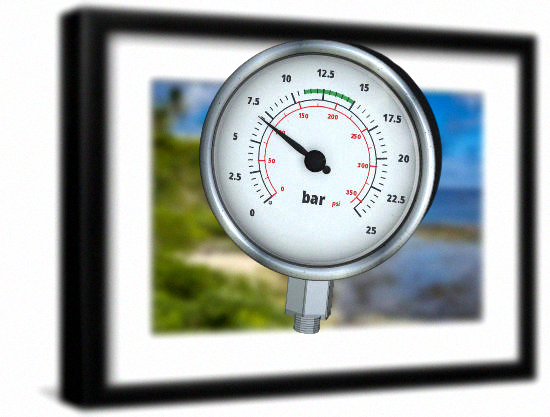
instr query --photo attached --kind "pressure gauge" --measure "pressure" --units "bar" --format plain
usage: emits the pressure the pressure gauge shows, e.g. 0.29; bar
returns 7; bar
